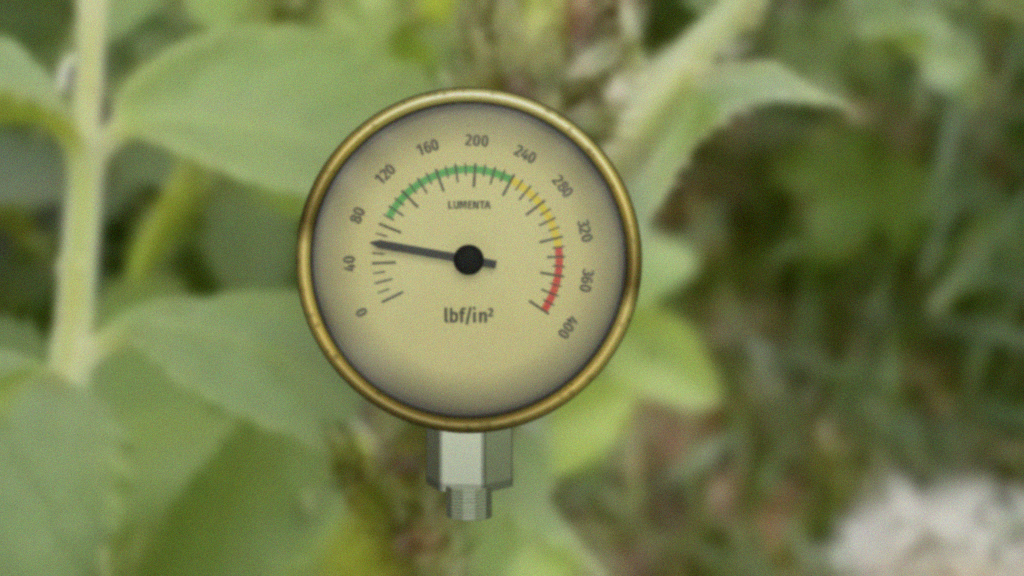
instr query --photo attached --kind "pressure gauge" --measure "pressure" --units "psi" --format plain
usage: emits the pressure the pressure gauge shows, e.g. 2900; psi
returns 60; psi
